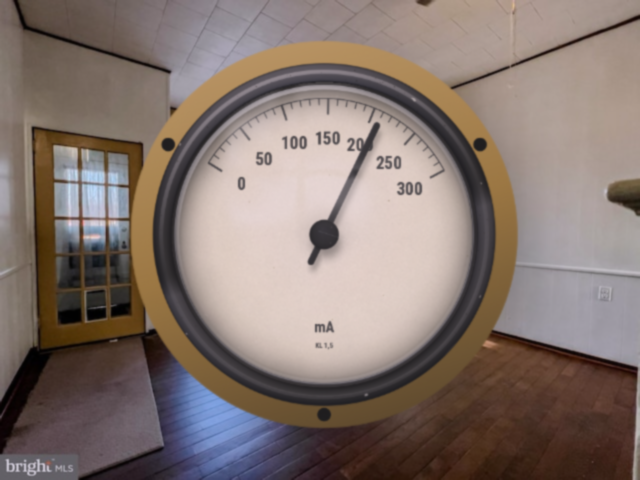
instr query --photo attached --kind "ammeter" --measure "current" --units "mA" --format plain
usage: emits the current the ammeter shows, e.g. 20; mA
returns 210; mA
